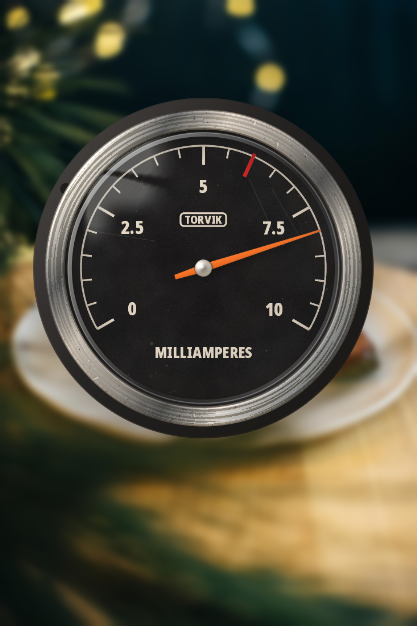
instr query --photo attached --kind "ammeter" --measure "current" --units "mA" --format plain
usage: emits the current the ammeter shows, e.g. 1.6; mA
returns 8; mA
